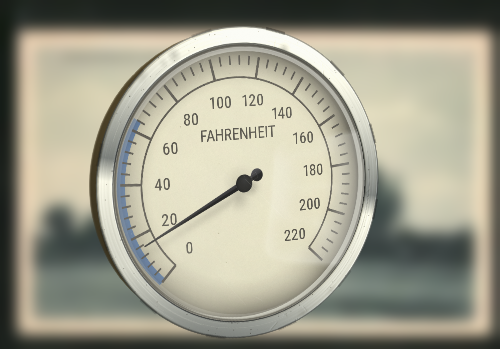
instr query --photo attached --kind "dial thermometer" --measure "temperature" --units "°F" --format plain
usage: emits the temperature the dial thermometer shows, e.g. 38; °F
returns 16; °F
